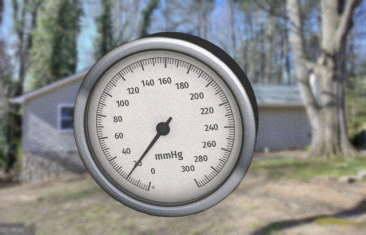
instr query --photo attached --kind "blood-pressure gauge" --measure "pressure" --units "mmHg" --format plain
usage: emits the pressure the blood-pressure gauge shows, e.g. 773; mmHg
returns 20; mmHg
